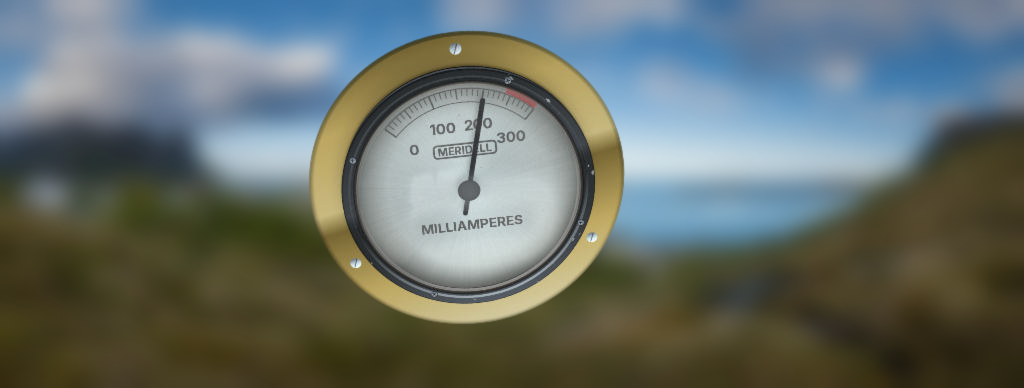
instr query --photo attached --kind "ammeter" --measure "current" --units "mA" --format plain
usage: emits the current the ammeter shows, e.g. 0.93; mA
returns 200; mA
